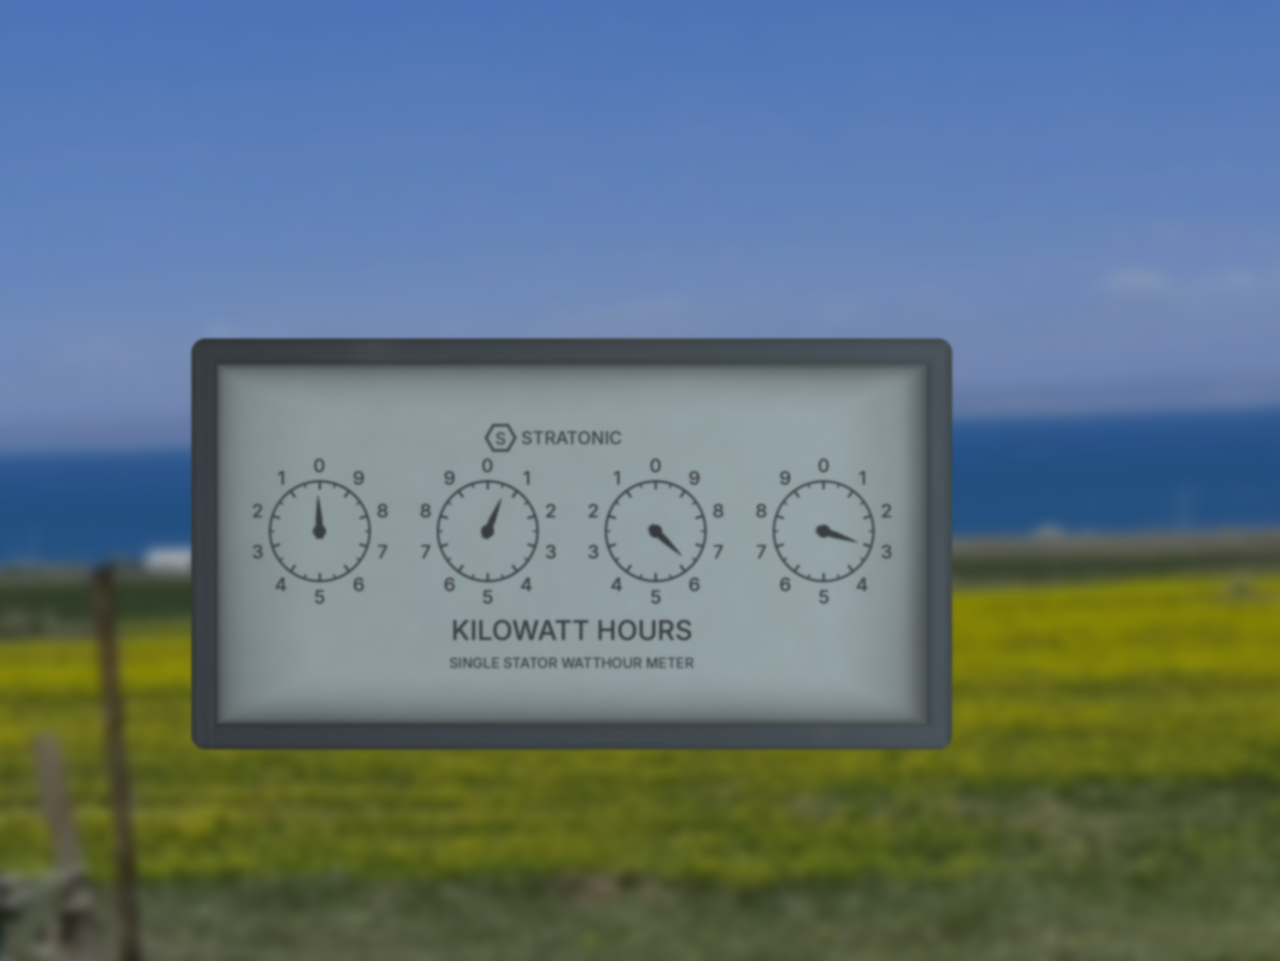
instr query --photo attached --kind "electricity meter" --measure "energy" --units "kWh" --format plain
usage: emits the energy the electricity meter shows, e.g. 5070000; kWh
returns 63; kWh
